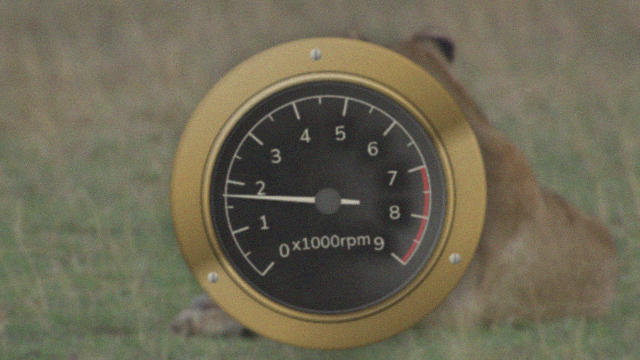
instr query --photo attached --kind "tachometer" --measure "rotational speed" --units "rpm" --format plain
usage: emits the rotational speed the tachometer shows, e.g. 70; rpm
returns 1750; rpm
